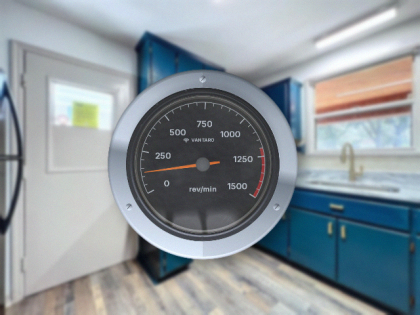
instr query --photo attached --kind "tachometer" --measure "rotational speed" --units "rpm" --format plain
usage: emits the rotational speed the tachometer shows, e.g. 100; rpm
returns 125; rpm
